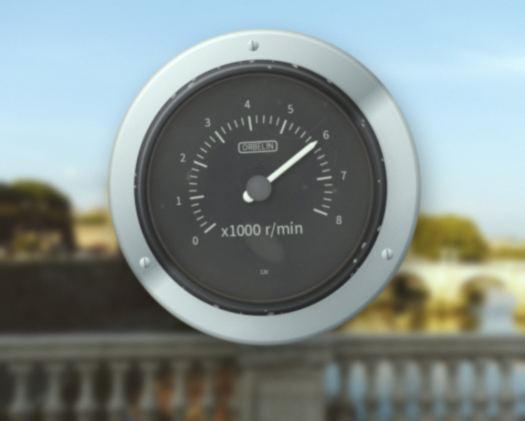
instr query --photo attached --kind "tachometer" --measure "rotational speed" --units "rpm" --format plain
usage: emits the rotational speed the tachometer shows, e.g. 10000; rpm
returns 6000; rpm
